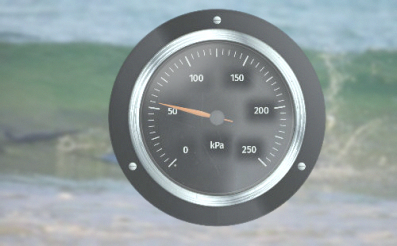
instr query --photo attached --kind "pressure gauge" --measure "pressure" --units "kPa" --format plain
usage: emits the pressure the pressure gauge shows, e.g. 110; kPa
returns 55; kPa
